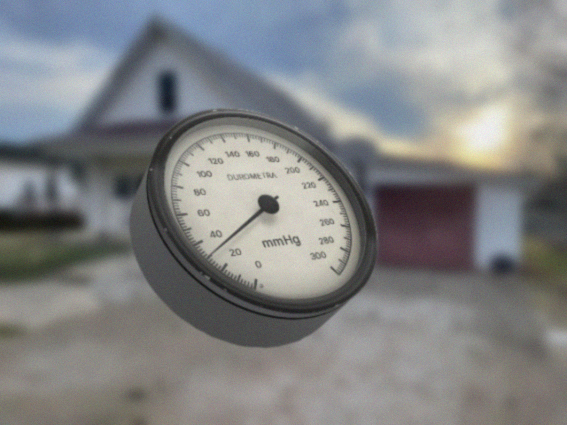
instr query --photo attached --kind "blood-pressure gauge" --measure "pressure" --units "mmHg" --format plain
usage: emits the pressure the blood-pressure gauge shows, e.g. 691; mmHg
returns 30; mmHg
